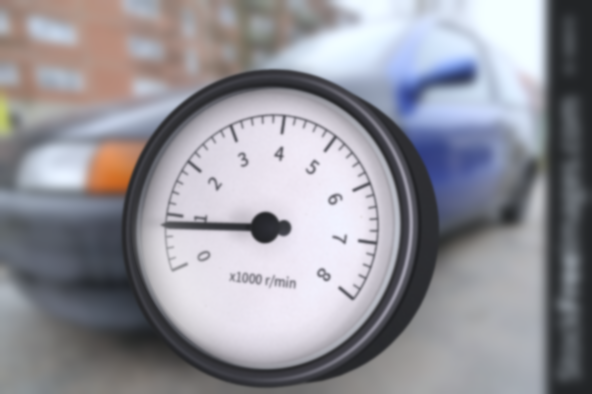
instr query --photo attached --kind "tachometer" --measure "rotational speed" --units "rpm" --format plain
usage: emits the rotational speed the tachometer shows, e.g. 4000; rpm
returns 800; rpm
